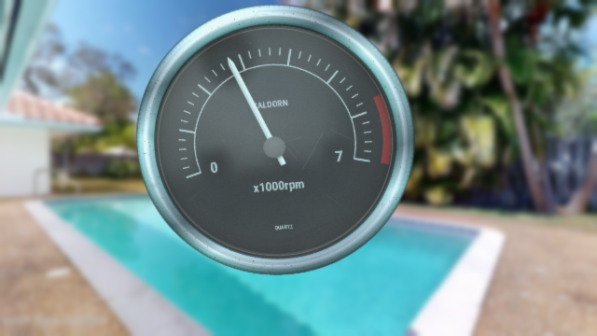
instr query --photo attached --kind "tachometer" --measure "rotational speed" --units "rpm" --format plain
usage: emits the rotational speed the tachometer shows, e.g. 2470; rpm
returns 2800; rpm
